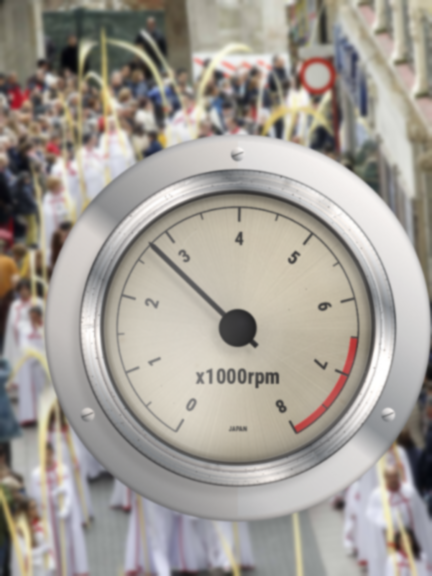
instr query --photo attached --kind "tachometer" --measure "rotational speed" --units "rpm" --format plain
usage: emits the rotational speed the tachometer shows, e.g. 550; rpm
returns 2750; rpm
